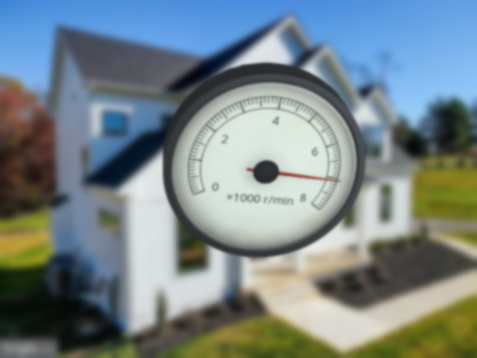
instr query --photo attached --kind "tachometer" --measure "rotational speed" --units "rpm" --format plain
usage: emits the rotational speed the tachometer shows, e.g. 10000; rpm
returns 7000; rpm
